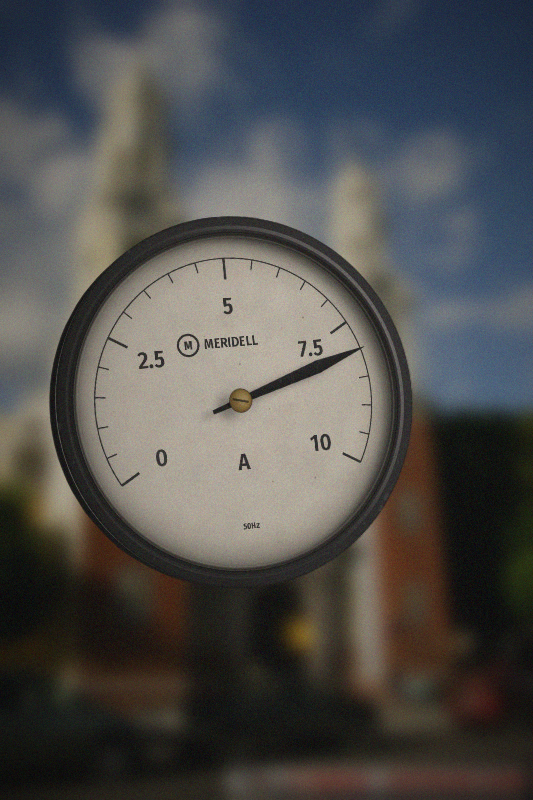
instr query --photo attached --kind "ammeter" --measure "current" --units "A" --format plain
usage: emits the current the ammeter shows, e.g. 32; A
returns 8; A
